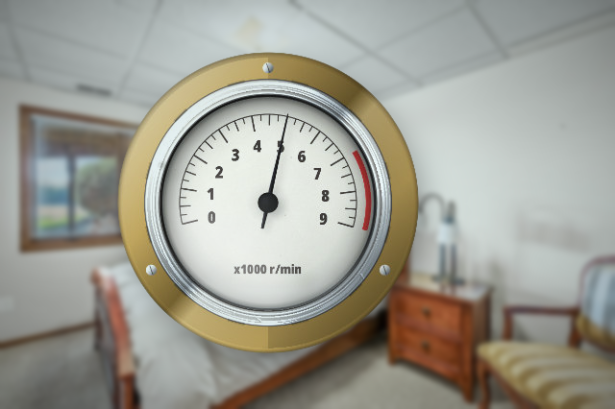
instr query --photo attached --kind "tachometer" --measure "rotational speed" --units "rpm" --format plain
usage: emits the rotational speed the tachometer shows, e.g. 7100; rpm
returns 5000; rpm
